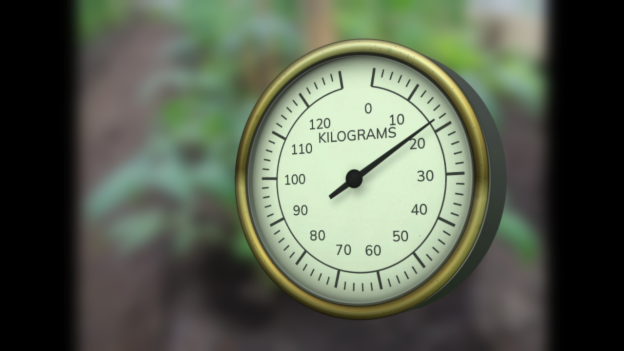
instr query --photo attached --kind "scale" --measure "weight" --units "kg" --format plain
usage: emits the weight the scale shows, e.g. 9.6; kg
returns 18; kg
